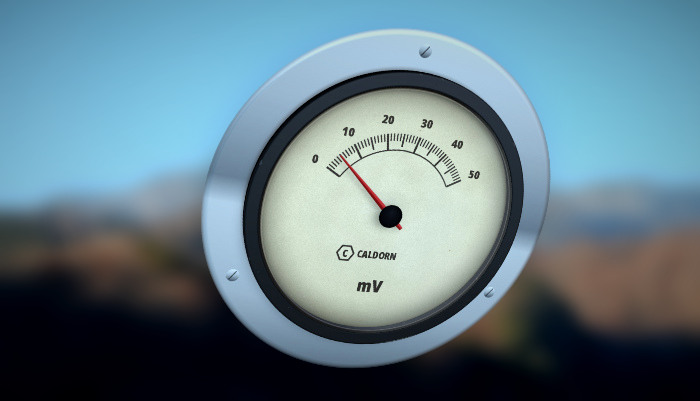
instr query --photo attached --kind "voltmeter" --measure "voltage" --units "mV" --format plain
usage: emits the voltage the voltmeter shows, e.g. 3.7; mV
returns 5; mV
